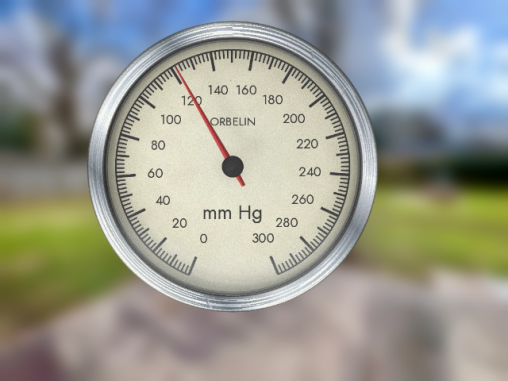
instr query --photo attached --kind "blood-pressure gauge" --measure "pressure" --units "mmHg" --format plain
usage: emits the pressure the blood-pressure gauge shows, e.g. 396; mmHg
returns 122; mmHg
